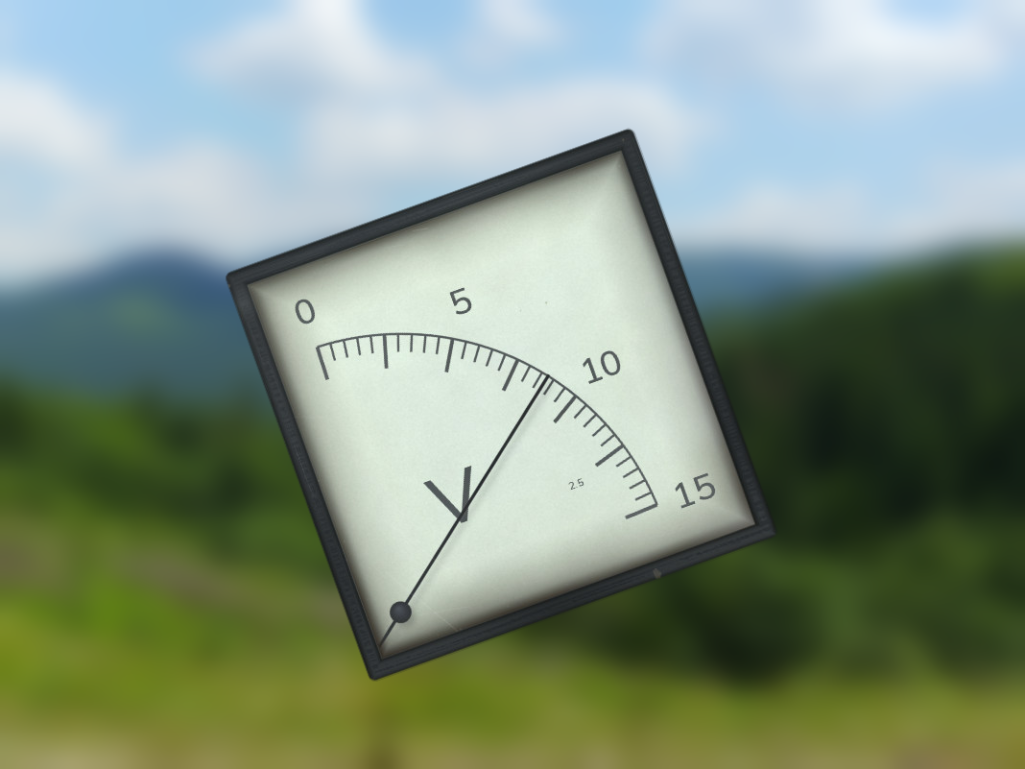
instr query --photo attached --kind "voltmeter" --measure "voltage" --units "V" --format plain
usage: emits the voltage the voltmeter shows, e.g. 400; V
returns 8.75; V
